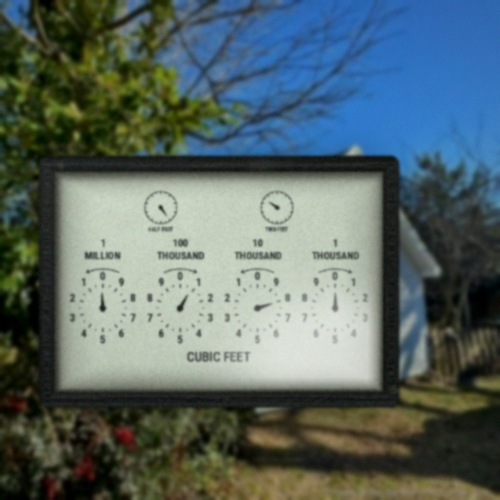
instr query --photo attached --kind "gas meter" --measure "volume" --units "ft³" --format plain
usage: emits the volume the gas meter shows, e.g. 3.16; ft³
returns 8000; ft³
